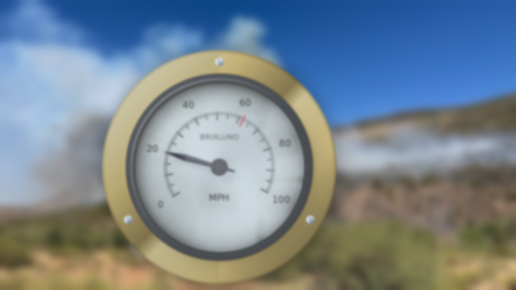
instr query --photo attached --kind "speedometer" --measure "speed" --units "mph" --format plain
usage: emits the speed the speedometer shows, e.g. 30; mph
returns 20; mph
